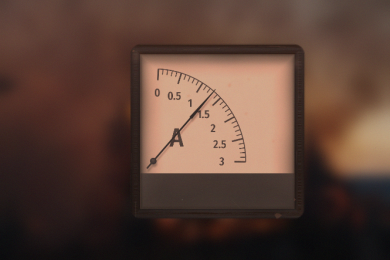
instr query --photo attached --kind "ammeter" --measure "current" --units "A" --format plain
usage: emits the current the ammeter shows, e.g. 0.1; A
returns 1.3; A
